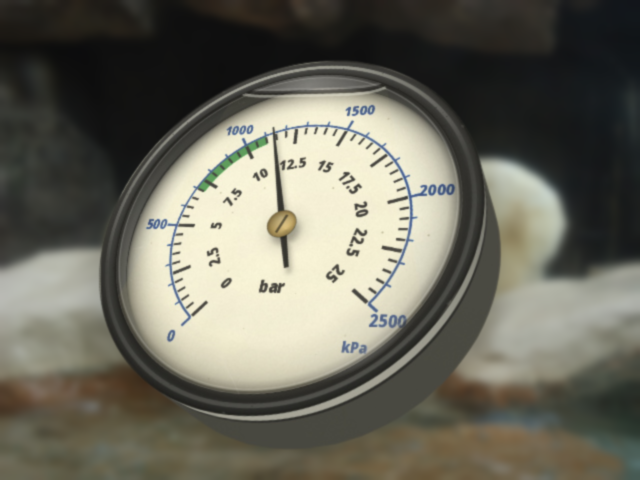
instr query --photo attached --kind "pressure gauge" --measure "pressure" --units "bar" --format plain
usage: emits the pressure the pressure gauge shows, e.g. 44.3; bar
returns 11.5; bar
